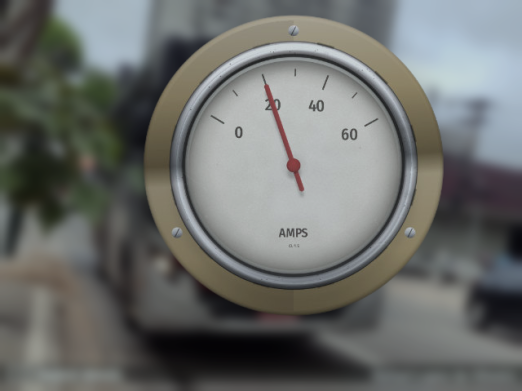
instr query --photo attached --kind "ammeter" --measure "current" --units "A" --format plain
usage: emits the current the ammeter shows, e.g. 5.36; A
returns 20; A
